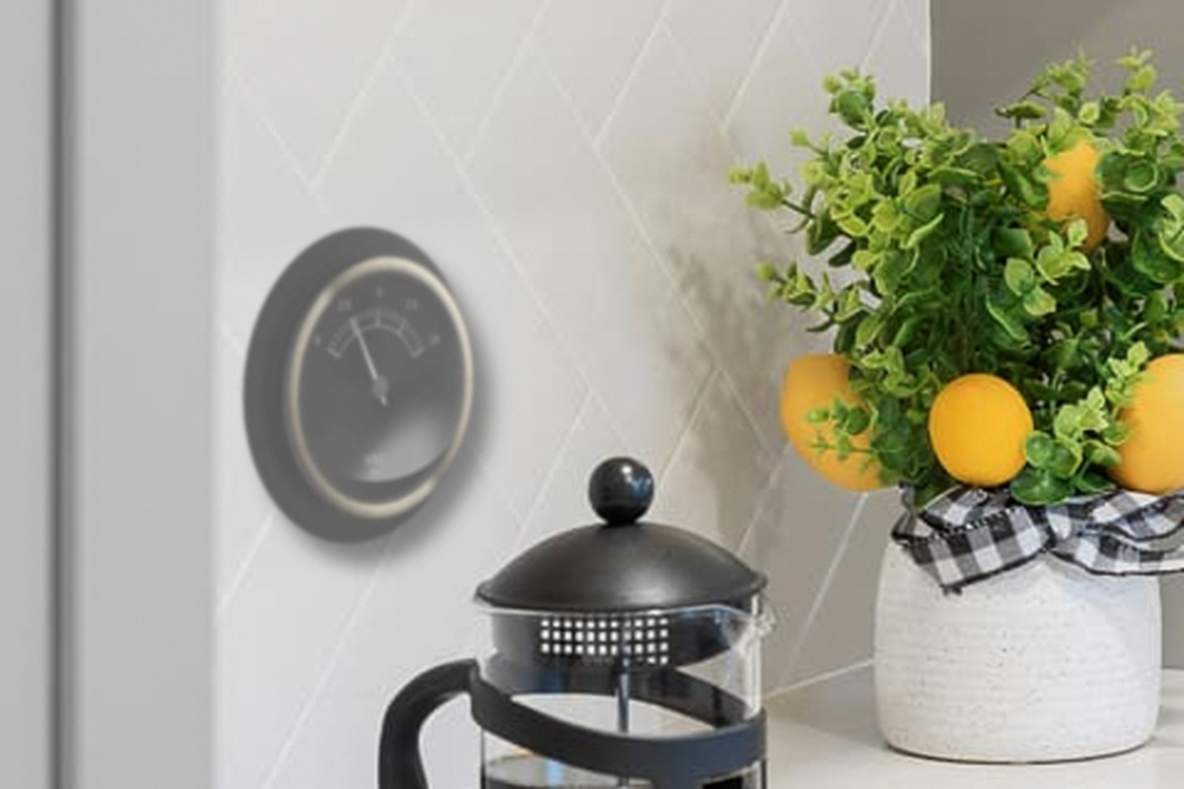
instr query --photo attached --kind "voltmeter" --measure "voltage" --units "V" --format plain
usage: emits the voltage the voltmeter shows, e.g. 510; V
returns 2.5; V
